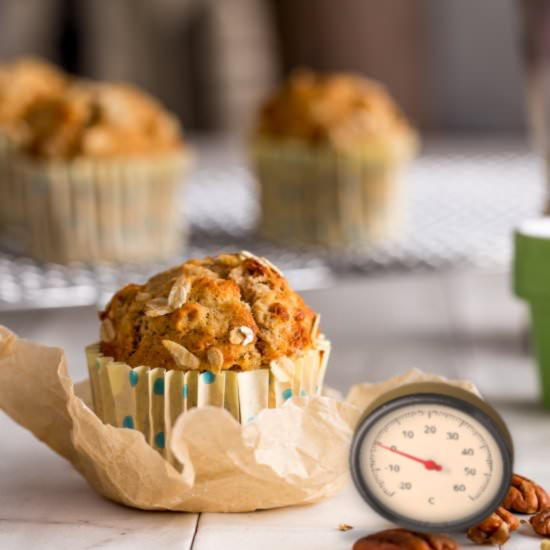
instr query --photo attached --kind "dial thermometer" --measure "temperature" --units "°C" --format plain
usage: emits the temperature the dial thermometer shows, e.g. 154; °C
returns 0; °C
